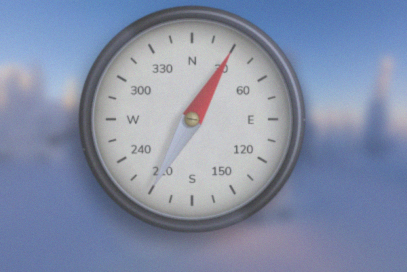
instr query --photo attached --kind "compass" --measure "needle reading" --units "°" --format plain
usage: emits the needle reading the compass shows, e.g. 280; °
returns 30; °
